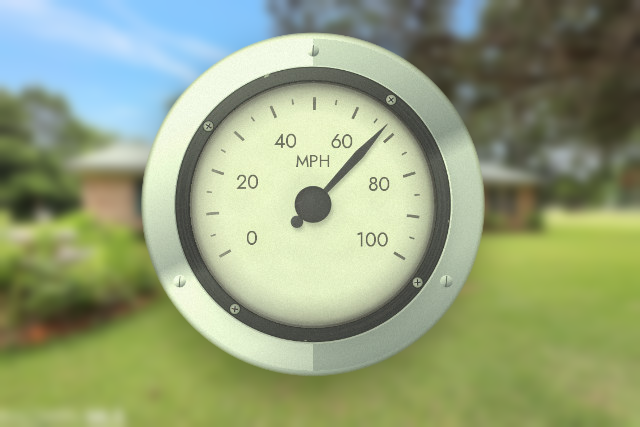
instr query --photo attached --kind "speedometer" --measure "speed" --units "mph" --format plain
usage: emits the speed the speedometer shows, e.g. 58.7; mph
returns 67.5; mph
